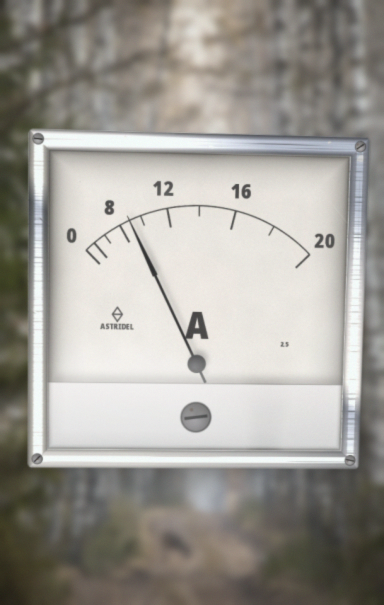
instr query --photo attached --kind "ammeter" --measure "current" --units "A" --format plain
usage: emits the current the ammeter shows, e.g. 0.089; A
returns 9; A
